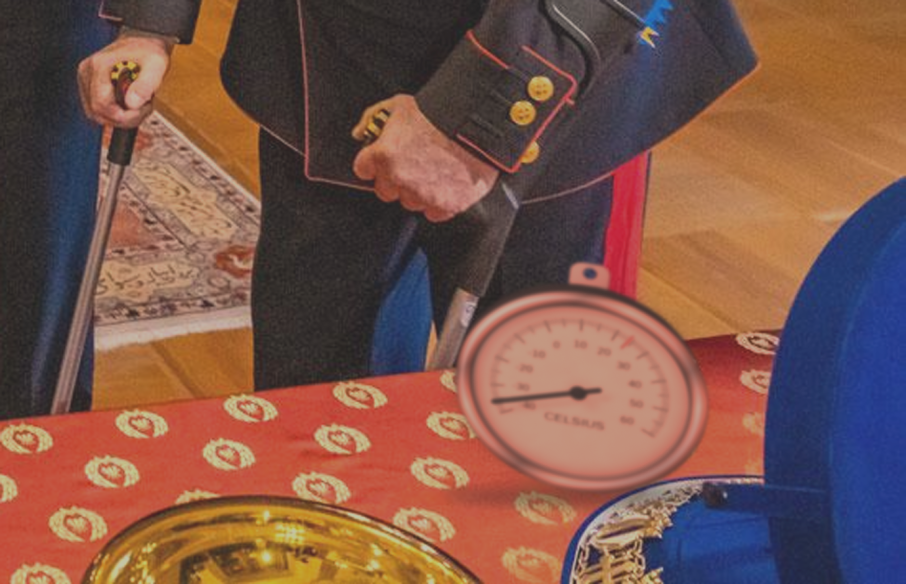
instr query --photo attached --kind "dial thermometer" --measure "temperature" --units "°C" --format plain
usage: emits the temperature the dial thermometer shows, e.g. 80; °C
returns -35; °C
